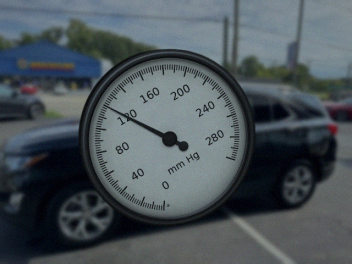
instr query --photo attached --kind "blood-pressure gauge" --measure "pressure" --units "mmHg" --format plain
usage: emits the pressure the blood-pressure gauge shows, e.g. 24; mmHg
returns 120; mmHg
